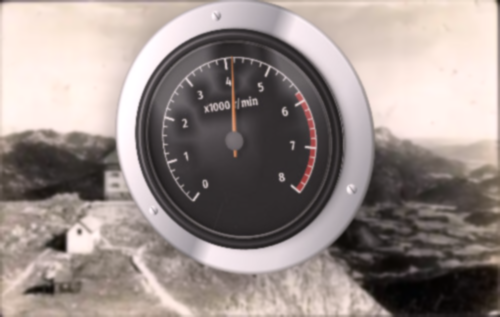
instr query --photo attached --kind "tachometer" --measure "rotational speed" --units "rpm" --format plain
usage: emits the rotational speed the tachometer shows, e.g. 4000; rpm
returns 4200; rpm
